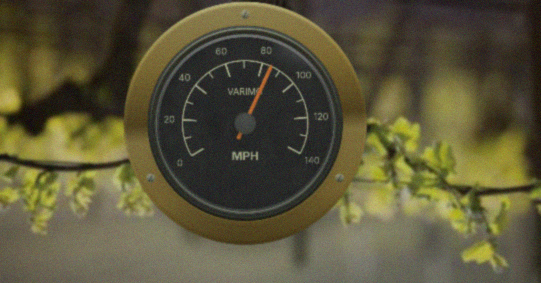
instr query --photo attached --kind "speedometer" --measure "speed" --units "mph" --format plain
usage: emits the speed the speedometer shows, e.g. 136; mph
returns 85; mph
